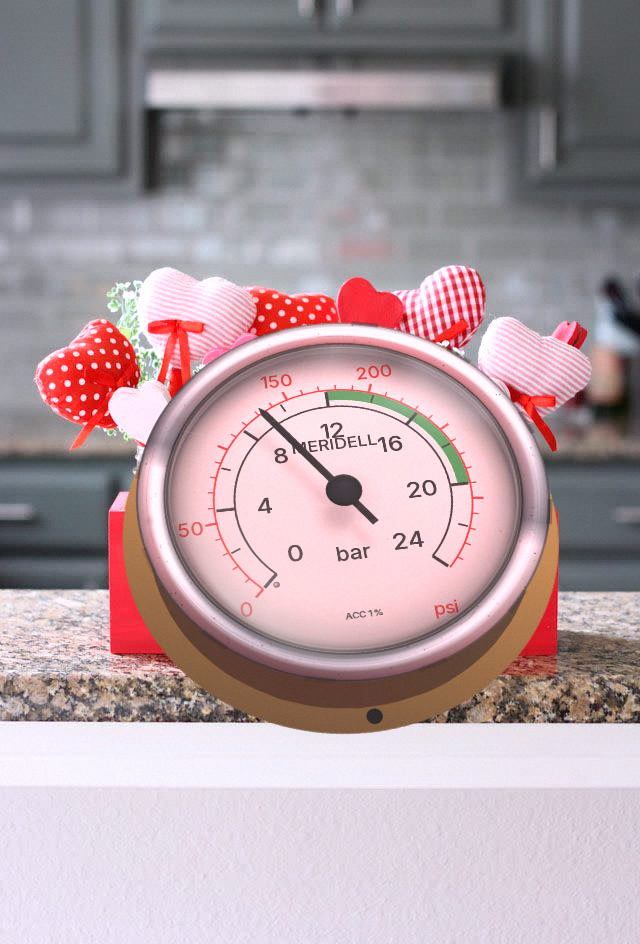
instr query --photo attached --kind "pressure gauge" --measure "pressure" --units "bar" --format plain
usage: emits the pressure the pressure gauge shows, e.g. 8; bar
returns 9; bar
